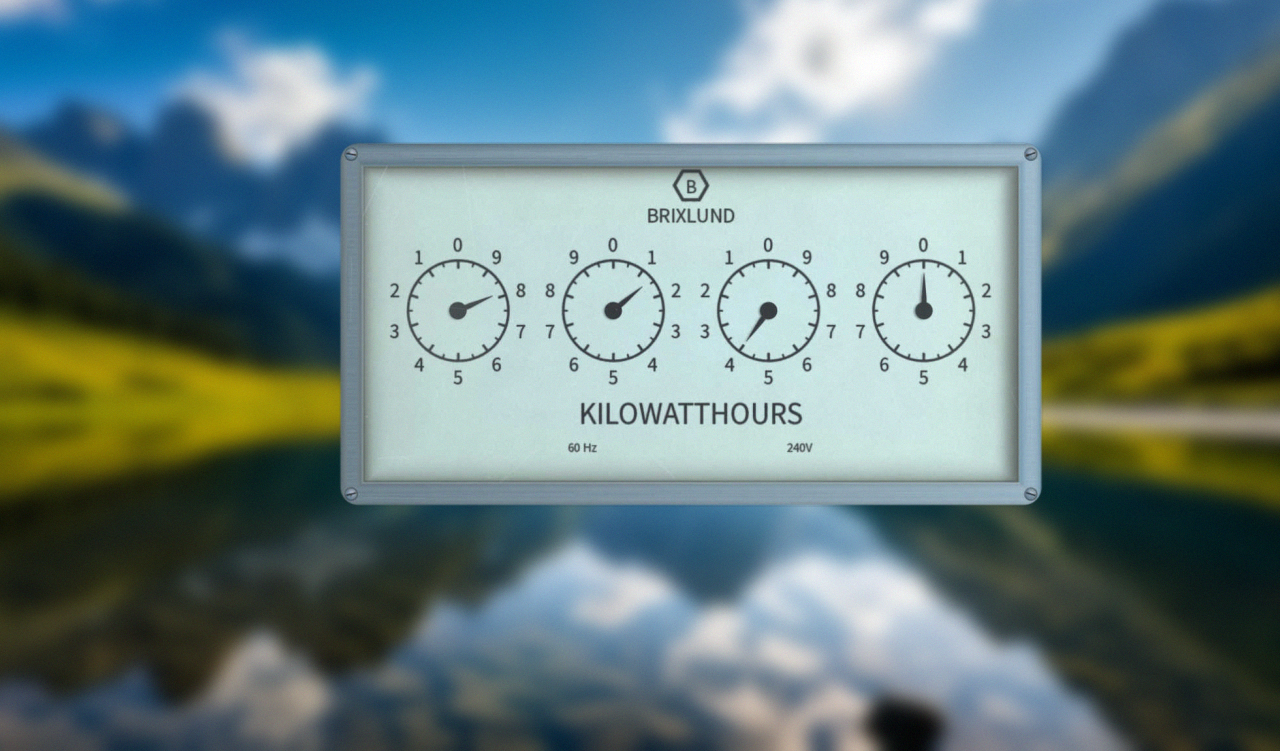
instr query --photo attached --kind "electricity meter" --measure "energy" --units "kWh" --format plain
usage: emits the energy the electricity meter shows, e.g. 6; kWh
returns 8140; kWh
